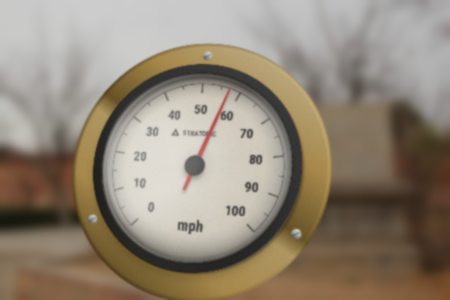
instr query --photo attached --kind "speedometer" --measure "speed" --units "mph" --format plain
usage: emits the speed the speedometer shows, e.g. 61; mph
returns 57.5; mph
